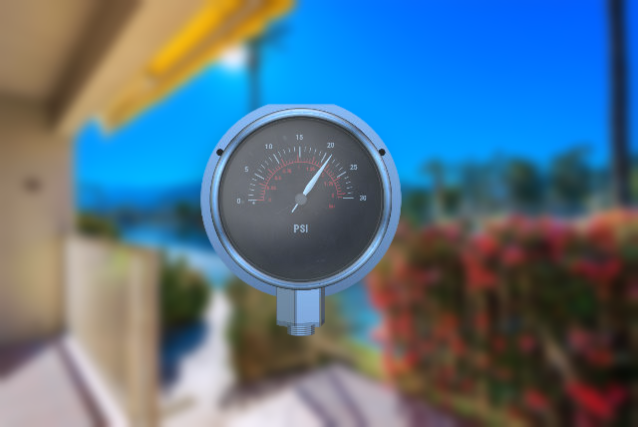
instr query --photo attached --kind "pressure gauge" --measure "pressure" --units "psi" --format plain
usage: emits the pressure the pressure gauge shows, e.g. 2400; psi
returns 21; psi
